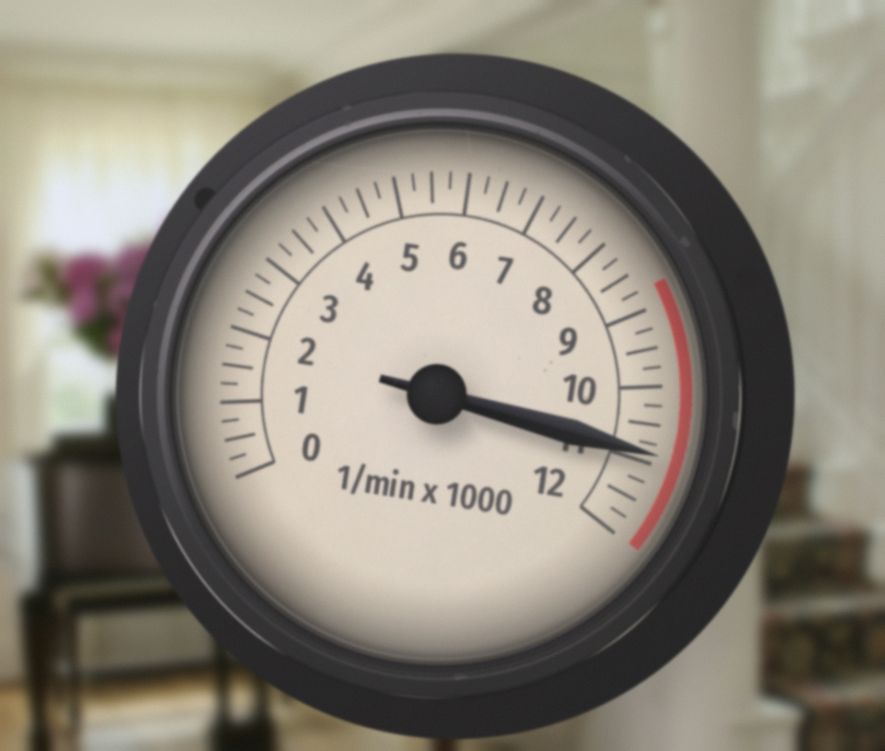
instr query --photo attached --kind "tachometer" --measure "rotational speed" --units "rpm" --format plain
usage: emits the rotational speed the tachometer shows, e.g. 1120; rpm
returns 10875; rpm
